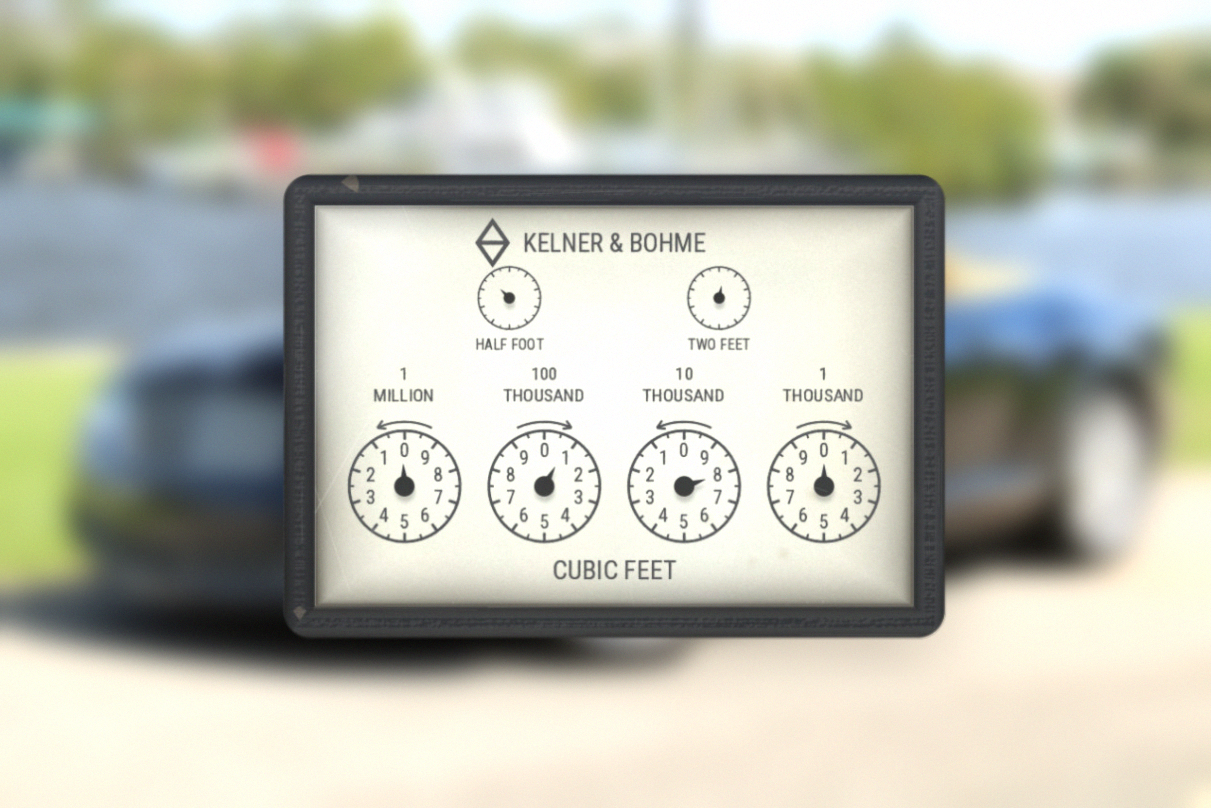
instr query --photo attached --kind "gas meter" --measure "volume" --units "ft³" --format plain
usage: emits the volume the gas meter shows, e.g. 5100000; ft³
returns 8000; ft³
